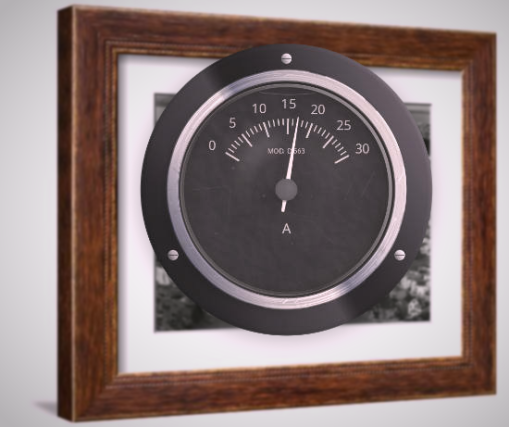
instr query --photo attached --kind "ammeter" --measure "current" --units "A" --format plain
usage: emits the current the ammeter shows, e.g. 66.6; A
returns 17; A
